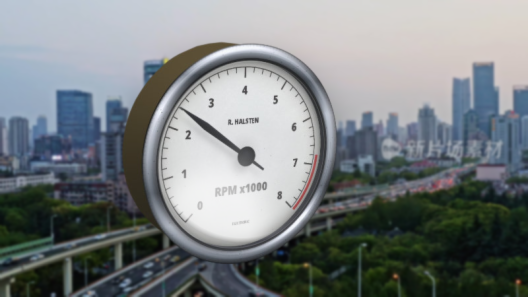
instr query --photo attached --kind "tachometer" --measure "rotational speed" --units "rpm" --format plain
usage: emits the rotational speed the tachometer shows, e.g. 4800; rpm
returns 2400; rpm
